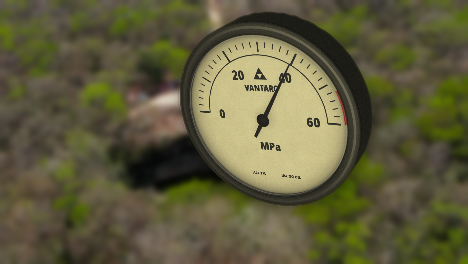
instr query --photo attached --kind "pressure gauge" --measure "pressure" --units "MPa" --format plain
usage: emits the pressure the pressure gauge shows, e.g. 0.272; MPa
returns 40; MPa
